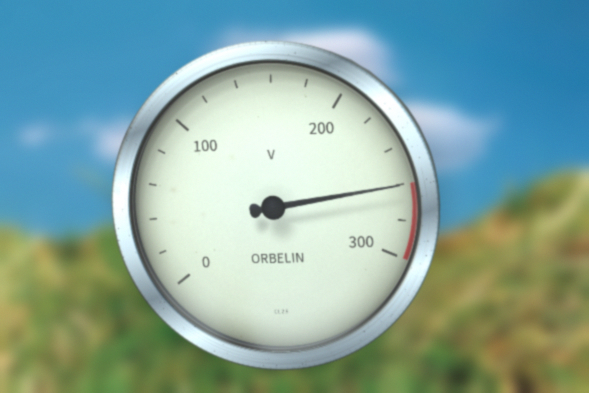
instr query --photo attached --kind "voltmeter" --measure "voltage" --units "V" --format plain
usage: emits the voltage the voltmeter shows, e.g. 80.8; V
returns 260; V
